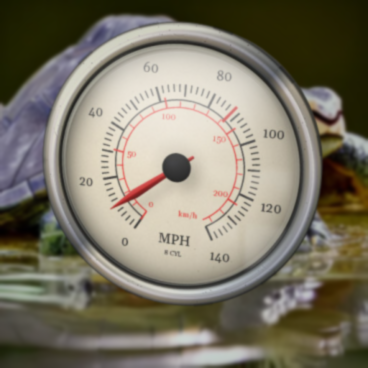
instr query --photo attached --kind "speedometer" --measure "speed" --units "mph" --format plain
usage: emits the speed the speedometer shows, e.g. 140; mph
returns 10; mph
